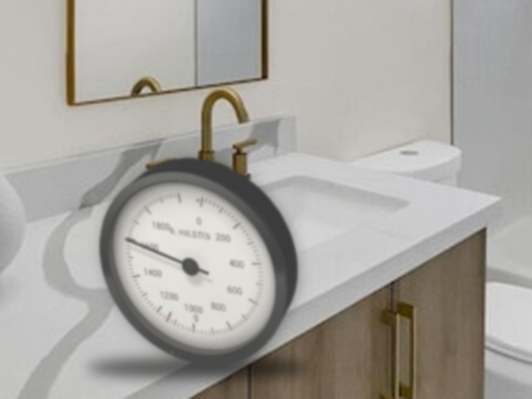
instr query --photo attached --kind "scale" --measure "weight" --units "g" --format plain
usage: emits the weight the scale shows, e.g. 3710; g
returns 1600; g
